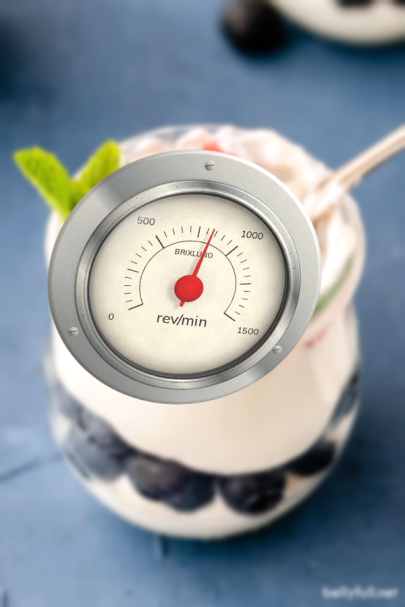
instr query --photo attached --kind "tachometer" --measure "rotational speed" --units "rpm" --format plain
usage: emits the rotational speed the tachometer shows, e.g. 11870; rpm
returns 825; rpm
